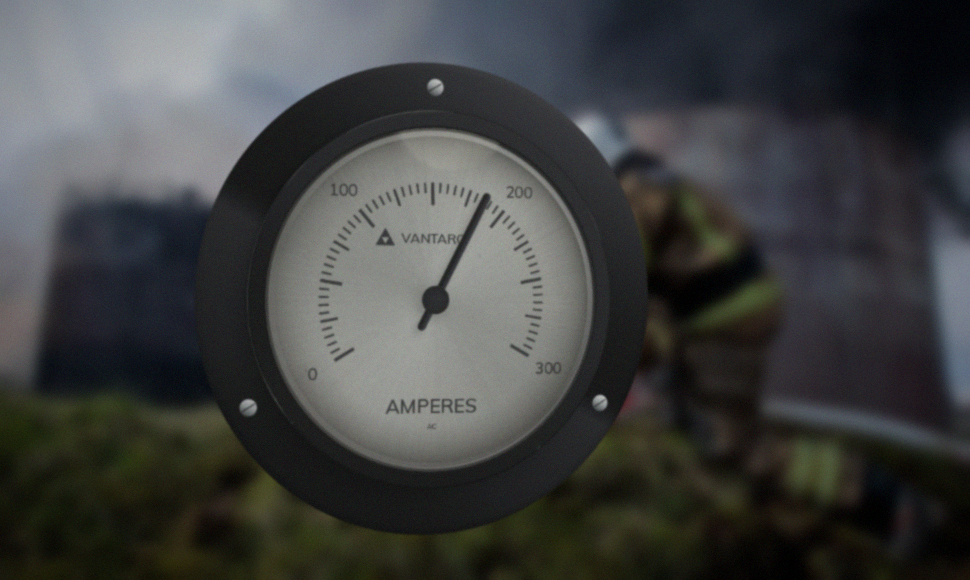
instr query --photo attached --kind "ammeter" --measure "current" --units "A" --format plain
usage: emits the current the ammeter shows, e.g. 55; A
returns 185; A
